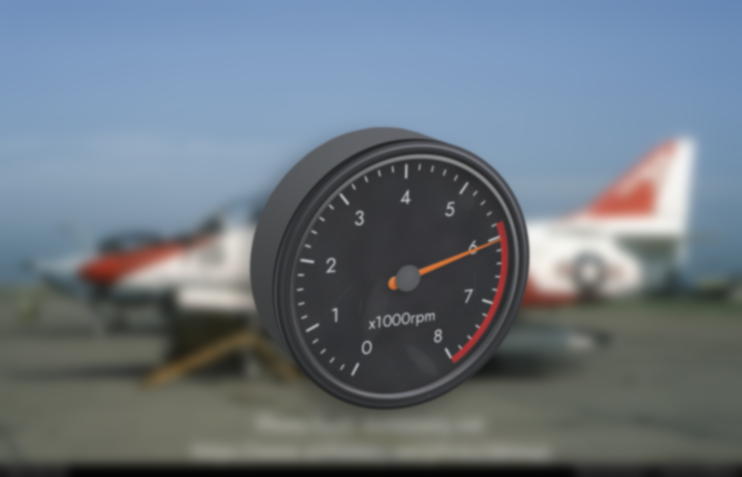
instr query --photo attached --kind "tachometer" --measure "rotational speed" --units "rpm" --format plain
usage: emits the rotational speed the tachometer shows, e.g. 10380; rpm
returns 6000; rpm
